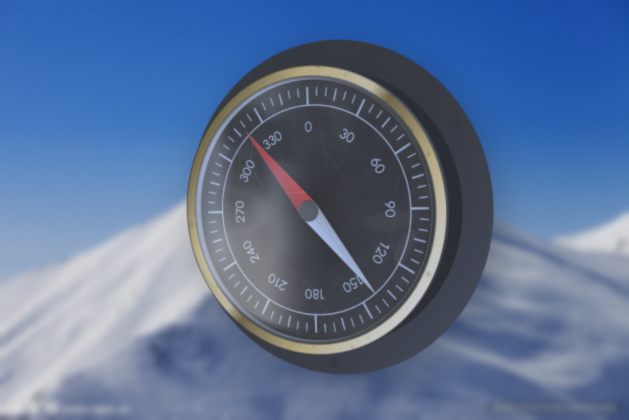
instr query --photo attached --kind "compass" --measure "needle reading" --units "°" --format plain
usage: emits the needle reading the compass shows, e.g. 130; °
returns 320; °
